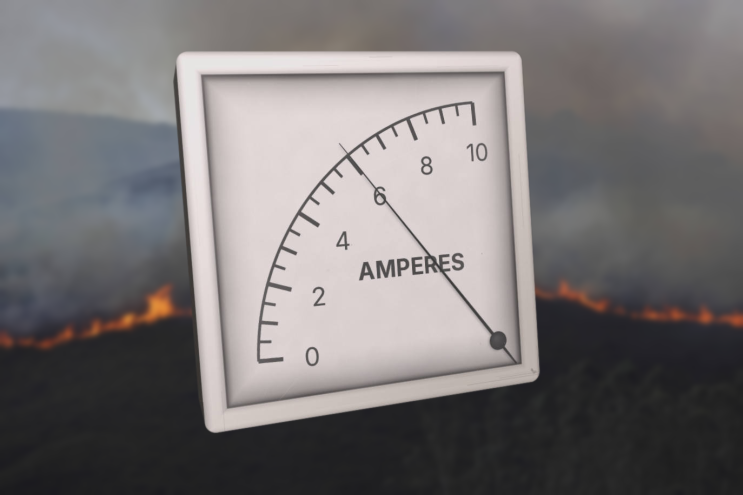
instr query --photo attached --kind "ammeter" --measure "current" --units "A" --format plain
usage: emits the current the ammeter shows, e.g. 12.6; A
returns 6; A
